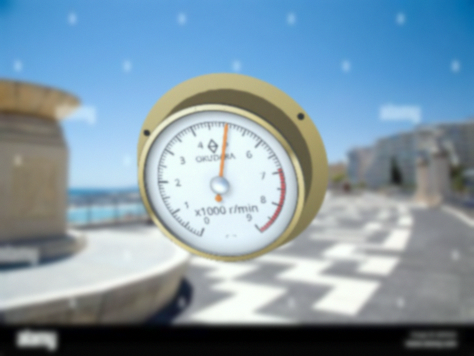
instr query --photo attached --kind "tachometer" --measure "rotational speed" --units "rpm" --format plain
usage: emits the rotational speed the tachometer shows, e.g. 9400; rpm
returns 5000; rpm
